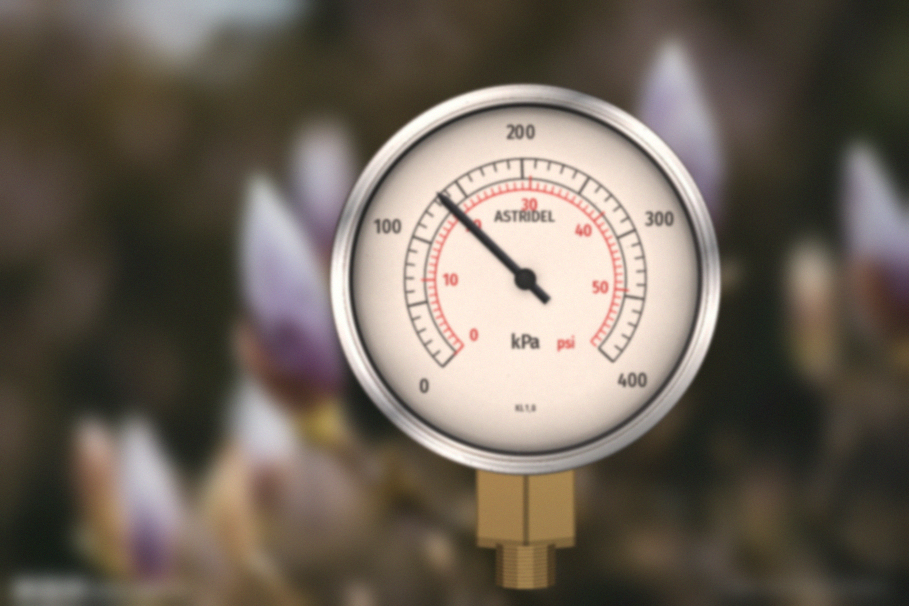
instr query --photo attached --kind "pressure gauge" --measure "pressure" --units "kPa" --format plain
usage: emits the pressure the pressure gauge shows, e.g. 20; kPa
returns 135; kPa
